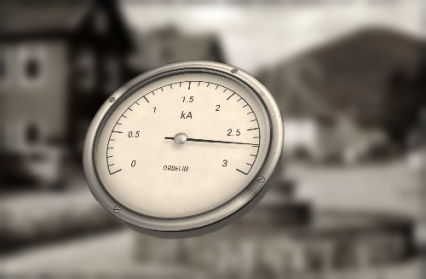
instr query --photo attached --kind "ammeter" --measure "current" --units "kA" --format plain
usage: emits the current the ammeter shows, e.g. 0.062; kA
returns 2.7; kA
